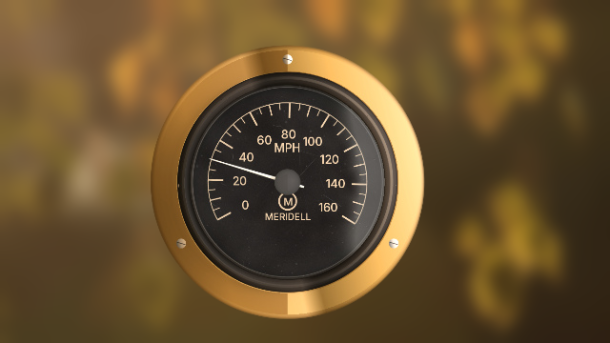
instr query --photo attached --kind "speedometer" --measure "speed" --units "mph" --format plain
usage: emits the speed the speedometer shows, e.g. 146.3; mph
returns 30; mph
